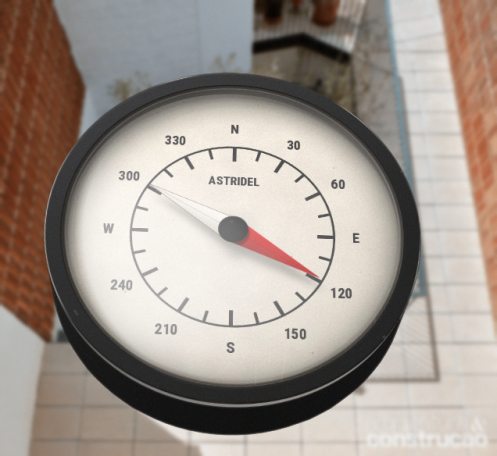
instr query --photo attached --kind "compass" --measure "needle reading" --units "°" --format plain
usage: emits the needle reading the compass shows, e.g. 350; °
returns 120; °
